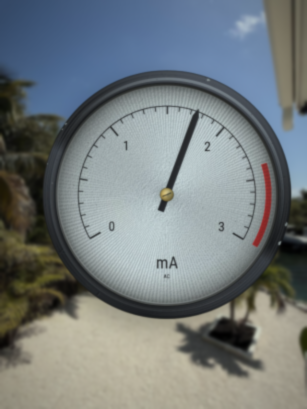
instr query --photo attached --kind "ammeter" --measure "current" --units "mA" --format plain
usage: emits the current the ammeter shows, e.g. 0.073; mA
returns 1.75; mA
